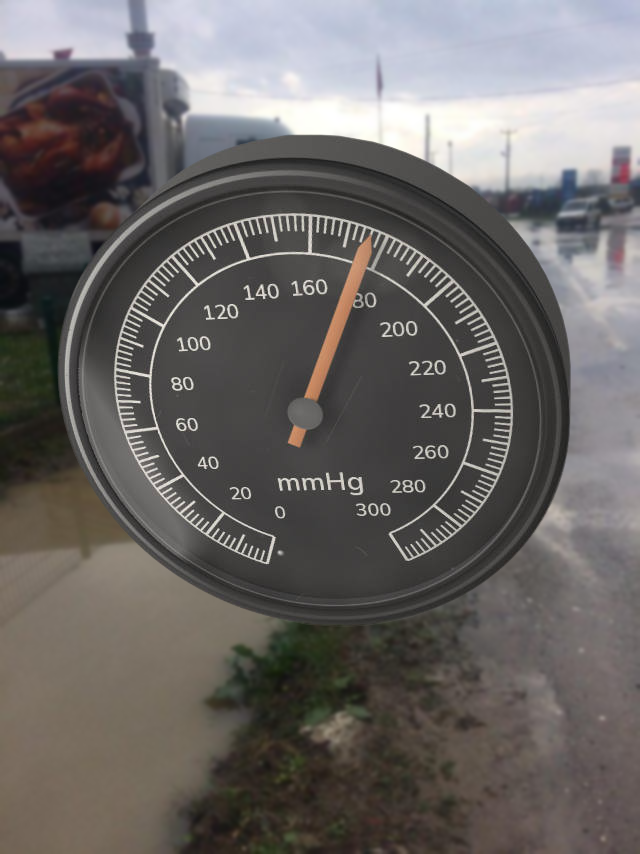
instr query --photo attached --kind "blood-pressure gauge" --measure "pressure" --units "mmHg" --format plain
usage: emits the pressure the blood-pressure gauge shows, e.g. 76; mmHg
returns 176; mmHg
